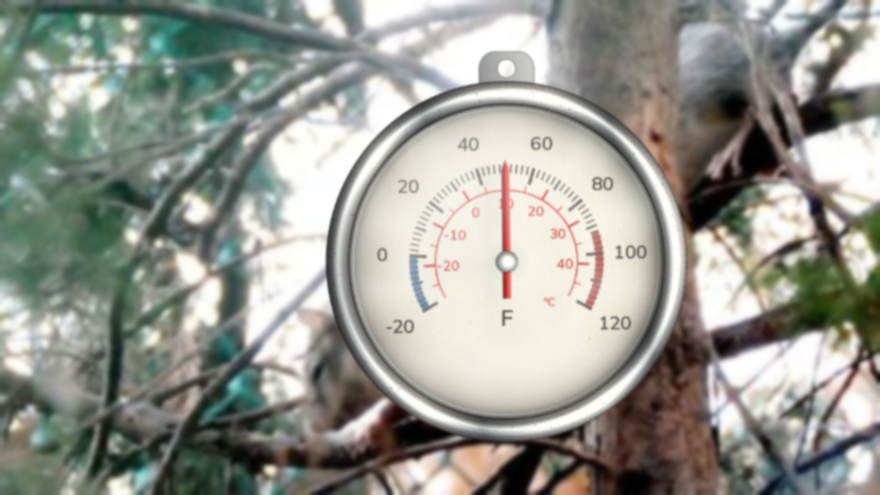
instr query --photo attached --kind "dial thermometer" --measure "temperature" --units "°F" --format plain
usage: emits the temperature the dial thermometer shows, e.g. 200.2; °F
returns 50; °F
